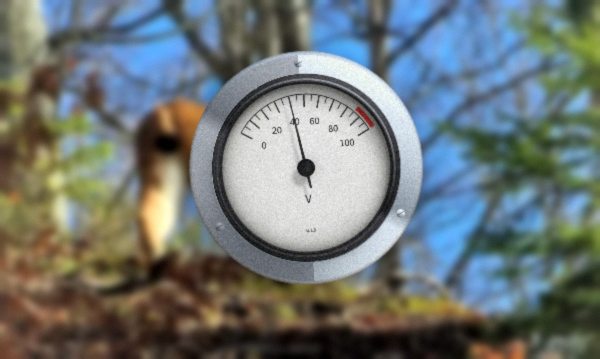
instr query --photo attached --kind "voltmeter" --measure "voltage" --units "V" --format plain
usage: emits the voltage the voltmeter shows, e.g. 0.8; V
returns 40; V
